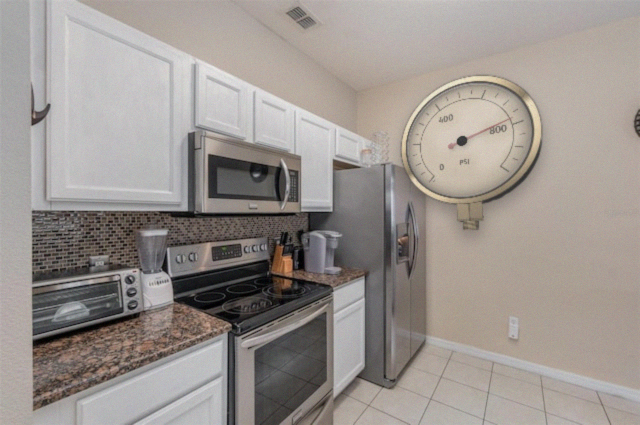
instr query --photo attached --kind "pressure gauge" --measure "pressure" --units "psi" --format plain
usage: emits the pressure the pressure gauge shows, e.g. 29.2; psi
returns 775; psi
